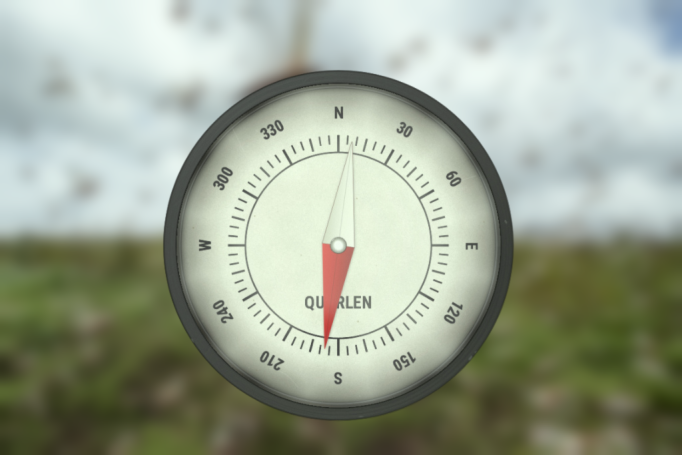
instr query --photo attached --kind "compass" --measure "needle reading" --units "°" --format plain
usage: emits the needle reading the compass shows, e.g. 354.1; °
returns 187.5; °
